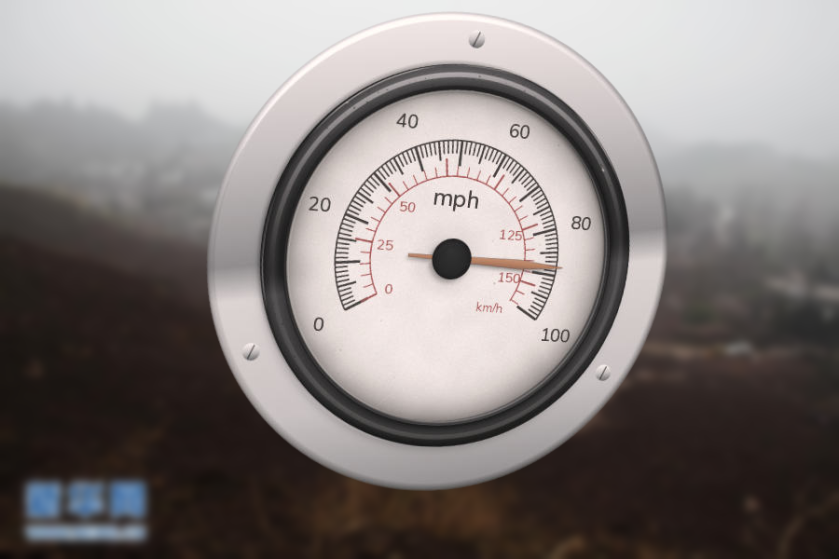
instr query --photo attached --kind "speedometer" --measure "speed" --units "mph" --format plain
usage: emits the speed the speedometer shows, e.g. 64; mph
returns 88; mph
